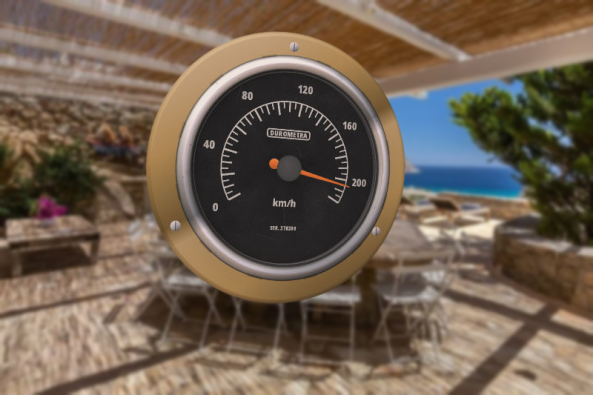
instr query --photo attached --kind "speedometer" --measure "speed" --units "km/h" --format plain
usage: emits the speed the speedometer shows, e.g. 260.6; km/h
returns 205; km/h
